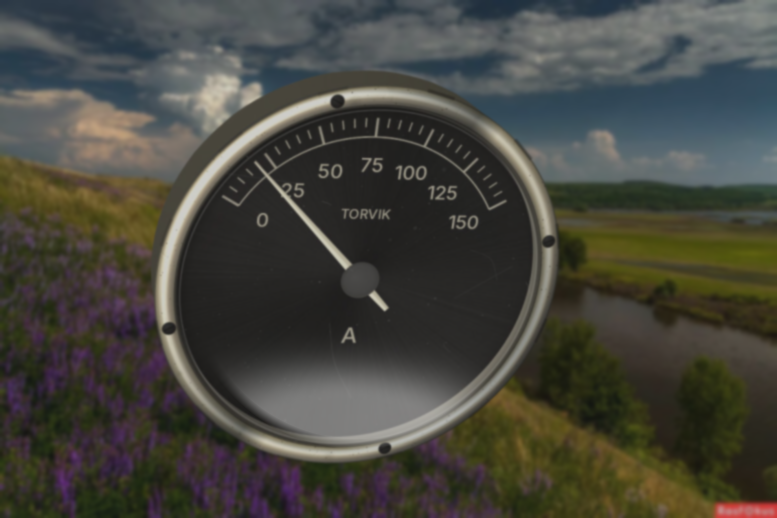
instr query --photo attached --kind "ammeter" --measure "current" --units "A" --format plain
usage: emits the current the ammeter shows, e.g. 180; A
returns 20; A
